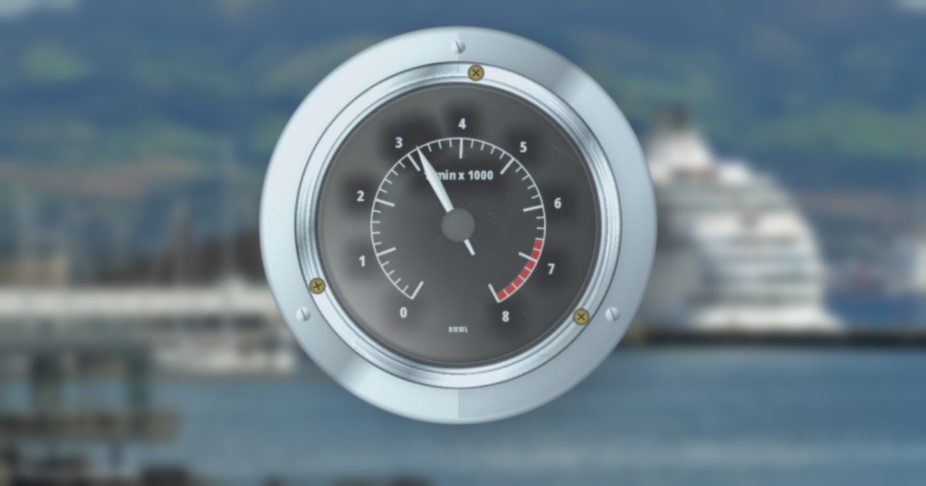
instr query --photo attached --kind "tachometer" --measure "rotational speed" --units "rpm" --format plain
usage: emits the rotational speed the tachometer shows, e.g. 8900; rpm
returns 3200; rpm
